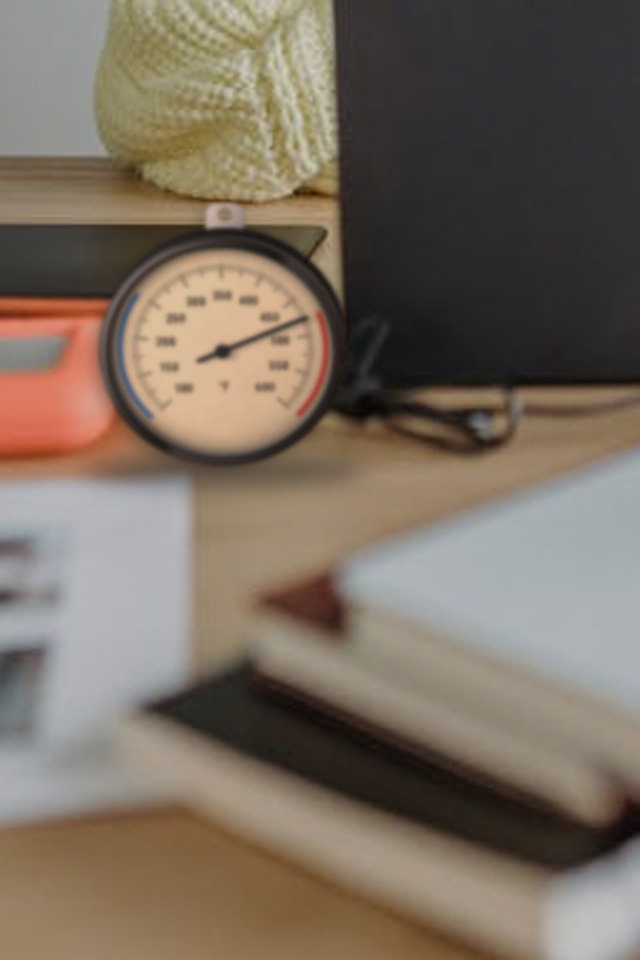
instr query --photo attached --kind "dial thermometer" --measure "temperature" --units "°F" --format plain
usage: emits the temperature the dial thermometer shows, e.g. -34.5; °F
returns 475; °F
